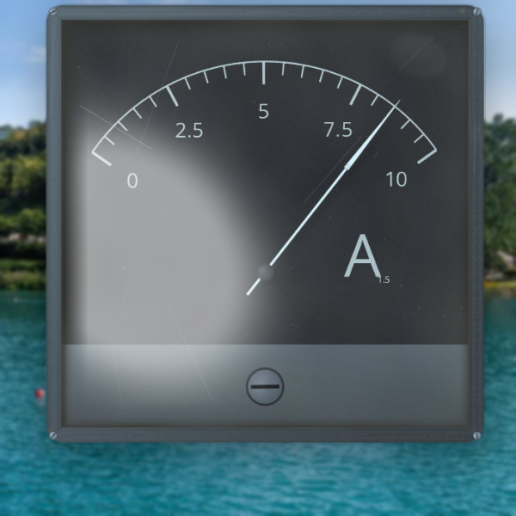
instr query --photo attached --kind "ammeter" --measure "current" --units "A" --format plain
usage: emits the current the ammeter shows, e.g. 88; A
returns 8.5; A
